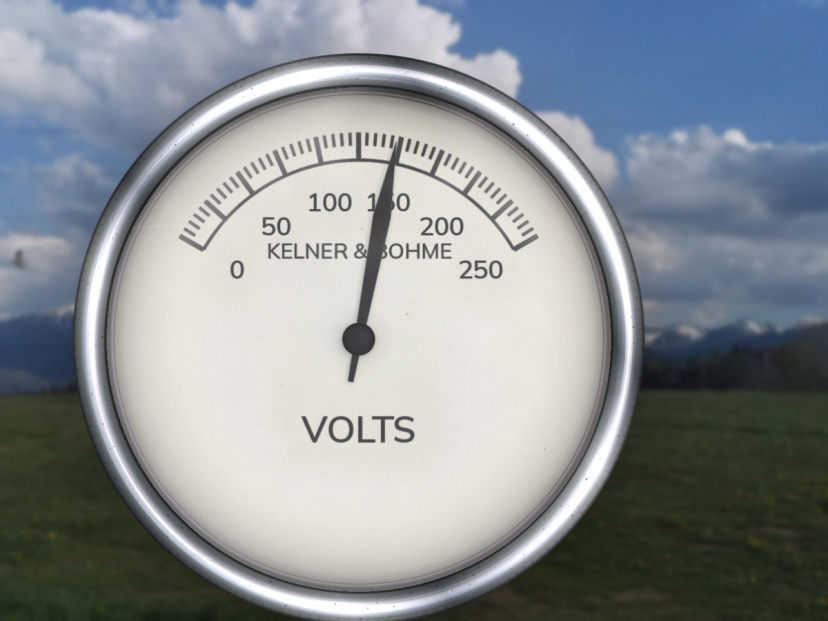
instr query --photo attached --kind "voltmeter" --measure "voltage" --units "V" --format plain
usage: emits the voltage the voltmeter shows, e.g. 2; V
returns 147.5; V
